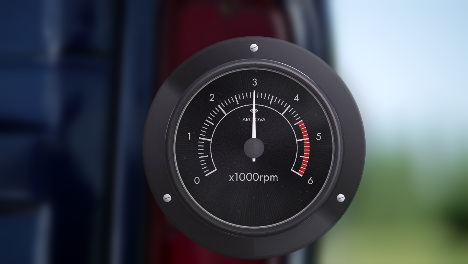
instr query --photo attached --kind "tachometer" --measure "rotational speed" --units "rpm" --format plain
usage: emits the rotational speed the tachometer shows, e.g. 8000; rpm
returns 3000; rpm
